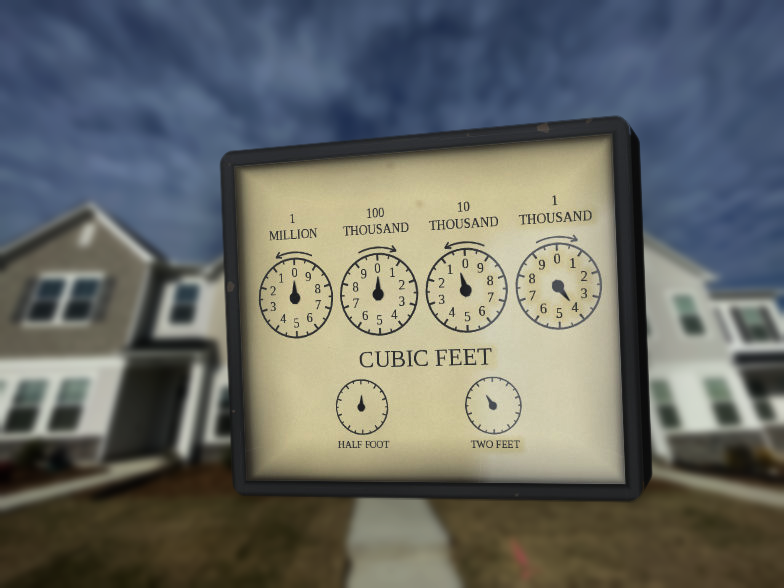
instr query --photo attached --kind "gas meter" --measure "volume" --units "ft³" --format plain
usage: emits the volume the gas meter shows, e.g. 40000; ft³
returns 400; ft³
